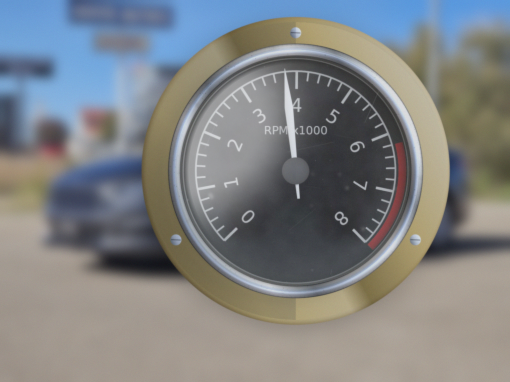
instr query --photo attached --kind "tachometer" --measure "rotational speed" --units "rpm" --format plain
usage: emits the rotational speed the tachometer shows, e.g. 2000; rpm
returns 3800; rpm
